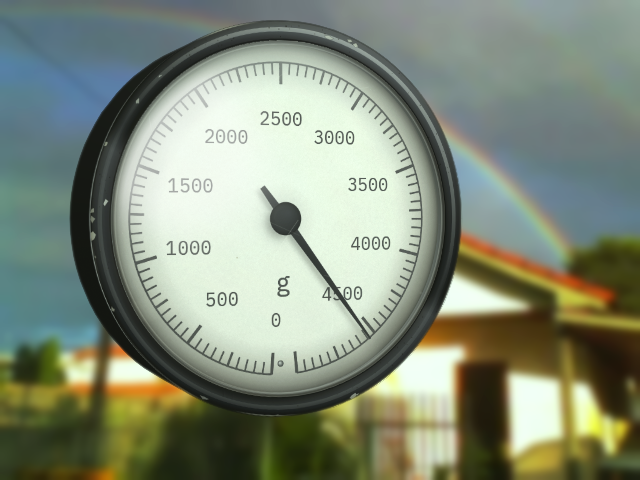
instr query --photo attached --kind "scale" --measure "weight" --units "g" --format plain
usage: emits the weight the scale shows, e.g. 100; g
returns 4550; g
